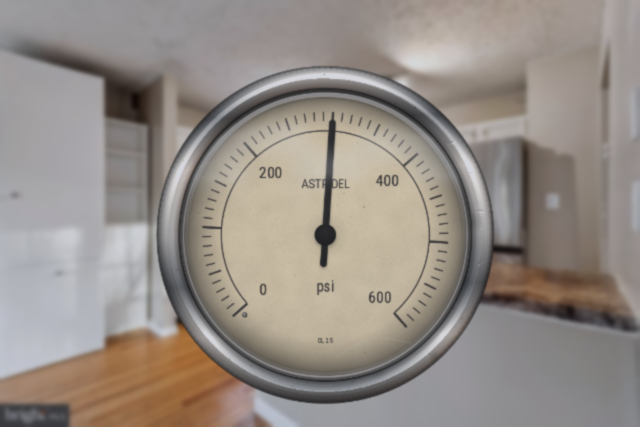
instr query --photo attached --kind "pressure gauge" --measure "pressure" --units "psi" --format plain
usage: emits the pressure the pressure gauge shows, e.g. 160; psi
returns 300; psi
